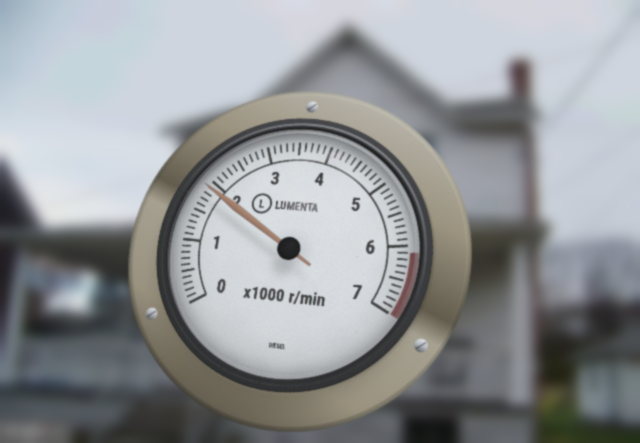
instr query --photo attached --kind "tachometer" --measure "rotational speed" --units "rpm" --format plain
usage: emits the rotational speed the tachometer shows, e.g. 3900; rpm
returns 1900; rpm
